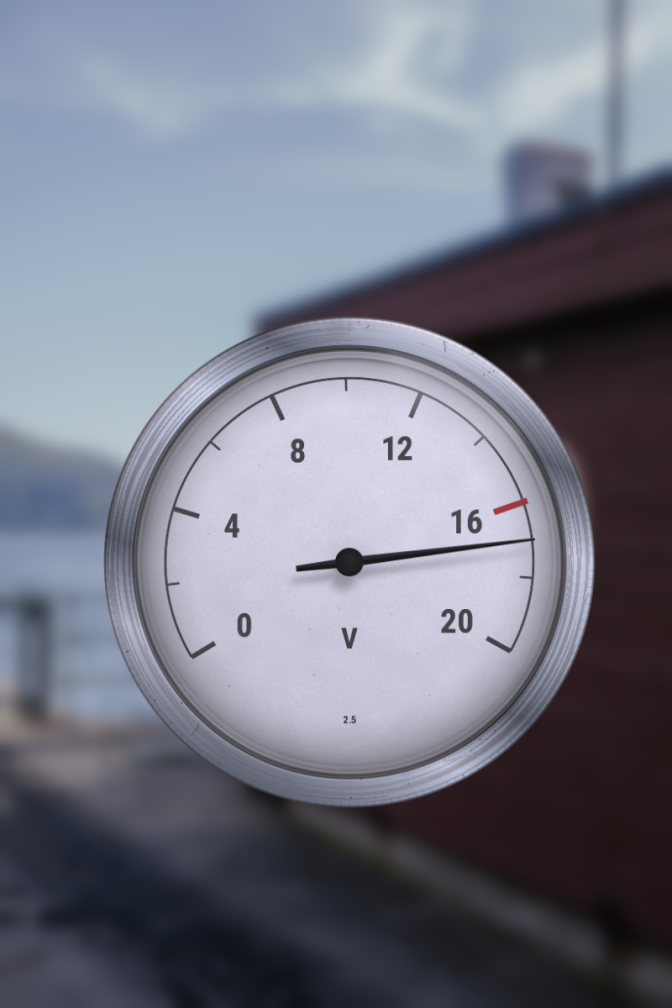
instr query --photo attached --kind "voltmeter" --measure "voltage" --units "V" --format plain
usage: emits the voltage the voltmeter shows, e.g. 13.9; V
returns 17; V
